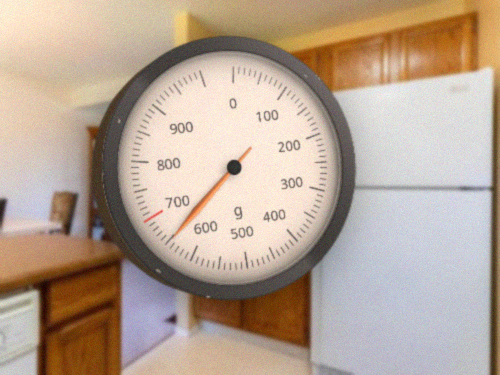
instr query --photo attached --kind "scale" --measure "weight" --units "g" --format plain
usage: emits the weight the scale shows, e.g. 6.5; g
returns 650; g
